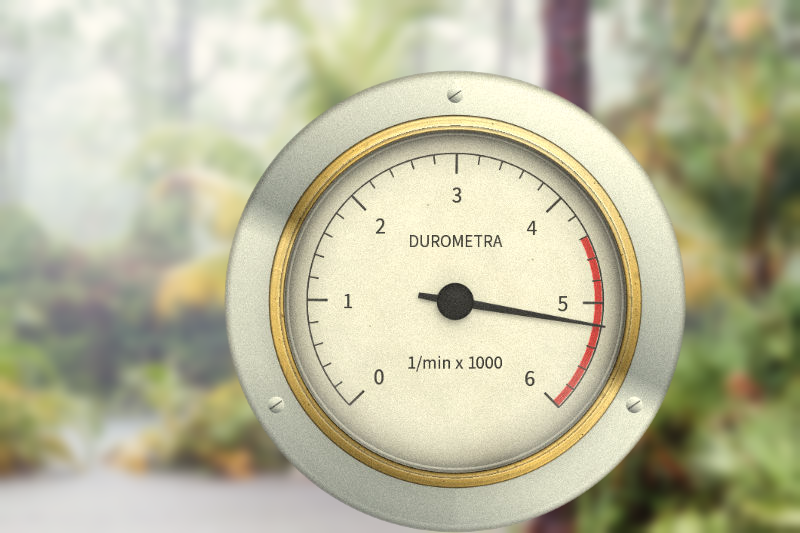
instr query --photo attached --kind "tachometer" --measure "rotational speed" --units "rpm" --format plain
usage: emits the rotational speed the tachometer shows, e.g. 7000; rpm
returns 5200; rpm
